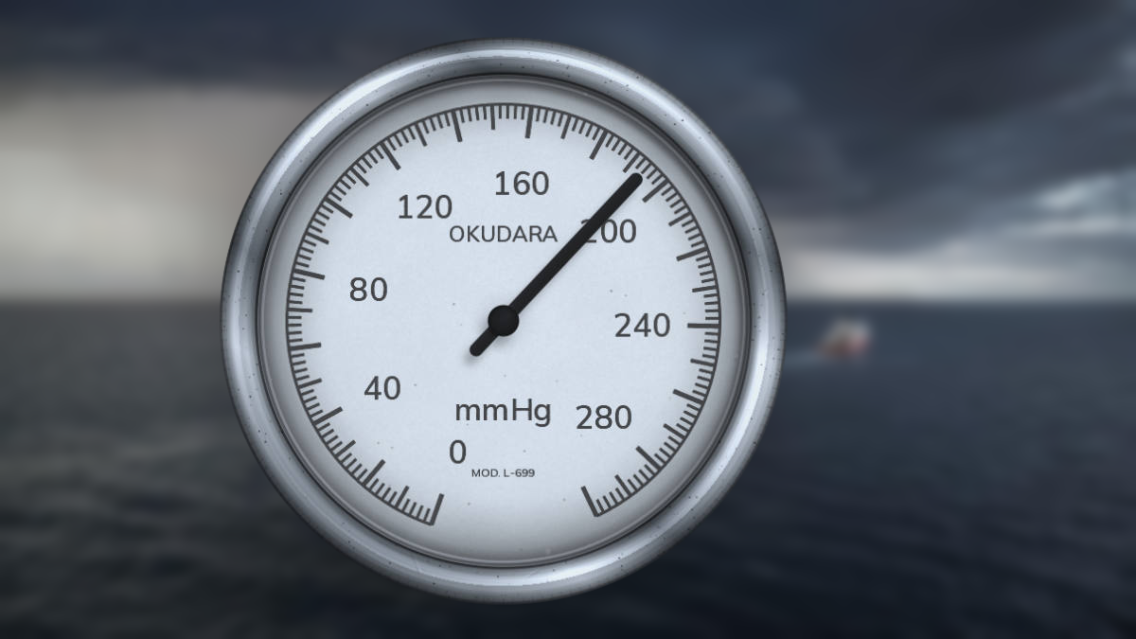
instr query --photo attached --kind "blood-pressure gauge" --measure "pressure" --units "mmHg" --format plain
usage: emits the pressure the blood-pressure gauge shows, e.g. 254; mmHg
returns 194; mmHg
